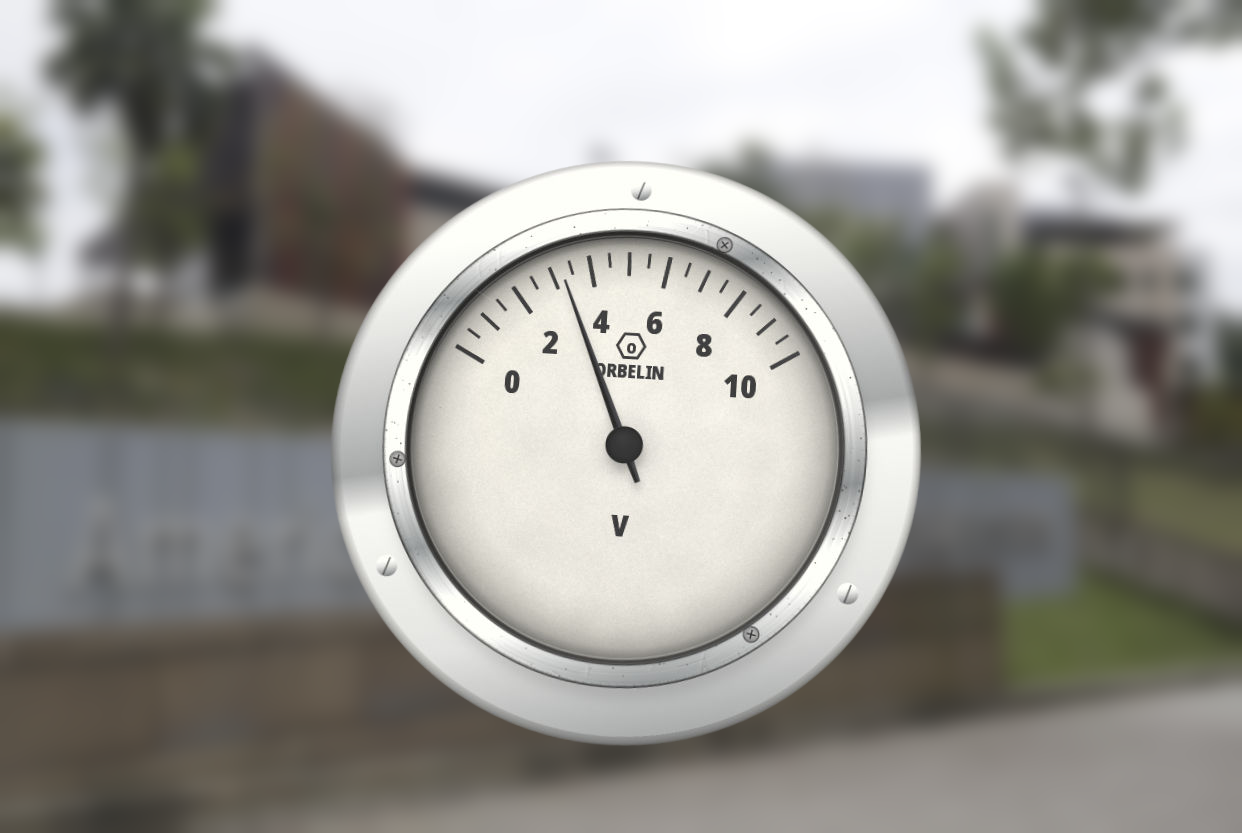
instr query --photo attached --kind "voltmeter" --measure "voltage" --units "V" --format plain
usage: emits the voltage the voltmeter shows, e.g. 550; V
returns 3.25; V
